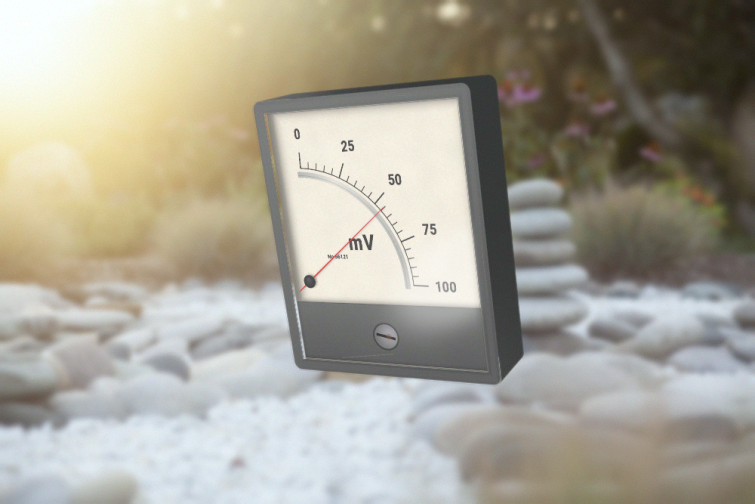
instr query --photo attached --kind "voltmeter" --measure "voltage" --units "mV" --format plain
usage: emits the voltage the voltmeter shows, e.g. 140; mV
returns 55; mV
